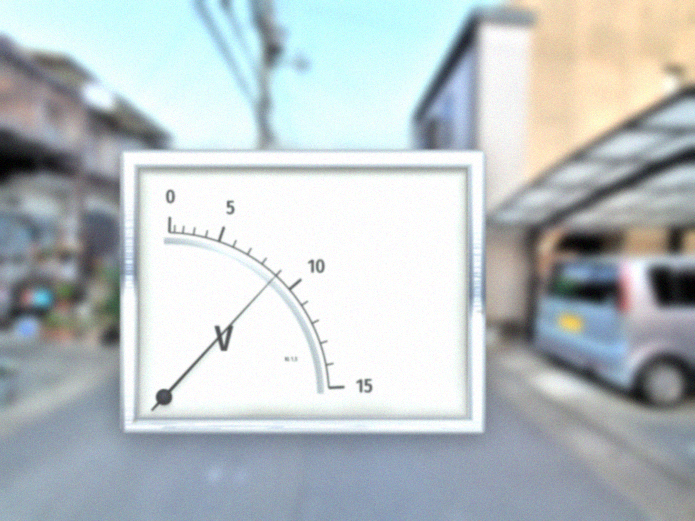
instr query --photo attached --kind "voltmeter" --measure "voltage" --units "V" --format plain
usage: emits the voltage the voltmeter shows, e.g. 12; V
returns 9; V
